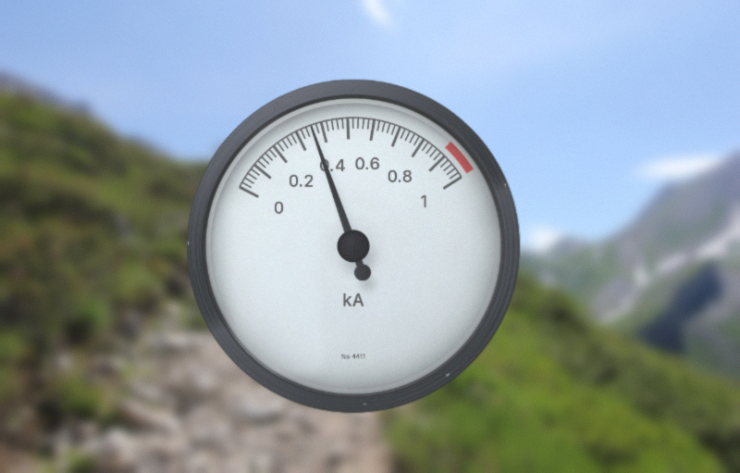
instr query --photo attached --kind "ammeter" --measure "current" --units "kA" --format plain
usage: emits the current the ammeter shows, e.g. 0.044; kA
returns 0.36; kA
